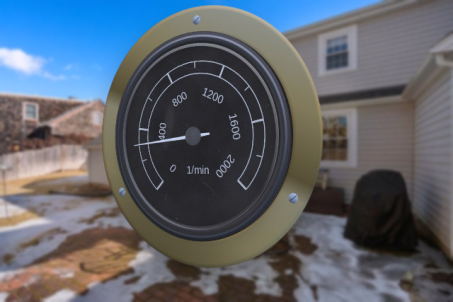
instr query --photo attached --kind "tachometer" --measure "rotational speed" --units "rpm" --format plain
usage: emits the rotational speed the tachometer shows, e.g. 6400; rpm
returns 300; rpm
